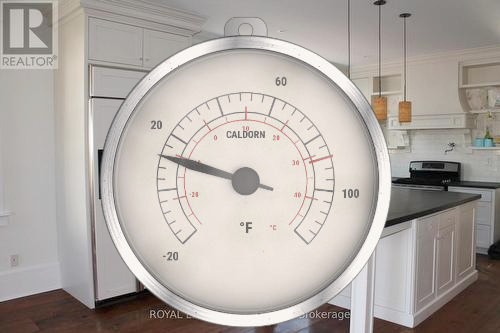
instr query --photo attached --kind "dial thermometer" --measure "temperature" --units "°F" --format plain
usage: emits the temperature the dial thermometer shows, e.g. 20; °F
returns 12; °F
